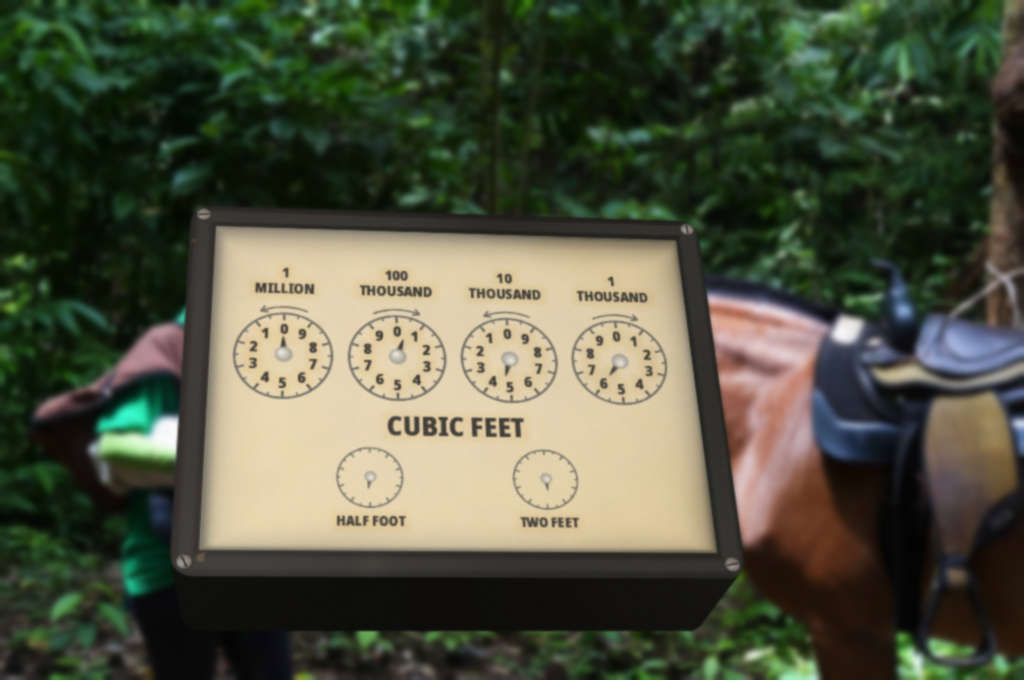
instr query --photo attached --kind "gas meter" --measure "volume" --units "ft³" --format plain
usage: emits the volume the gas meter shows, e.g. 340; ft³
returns 4600; ft³
